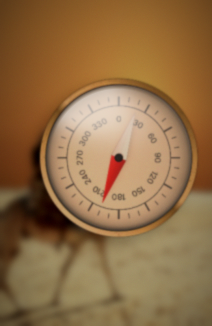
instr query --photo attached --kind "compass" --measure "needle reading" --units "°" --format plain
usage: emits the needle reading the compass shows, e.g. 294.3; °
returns 200; °
